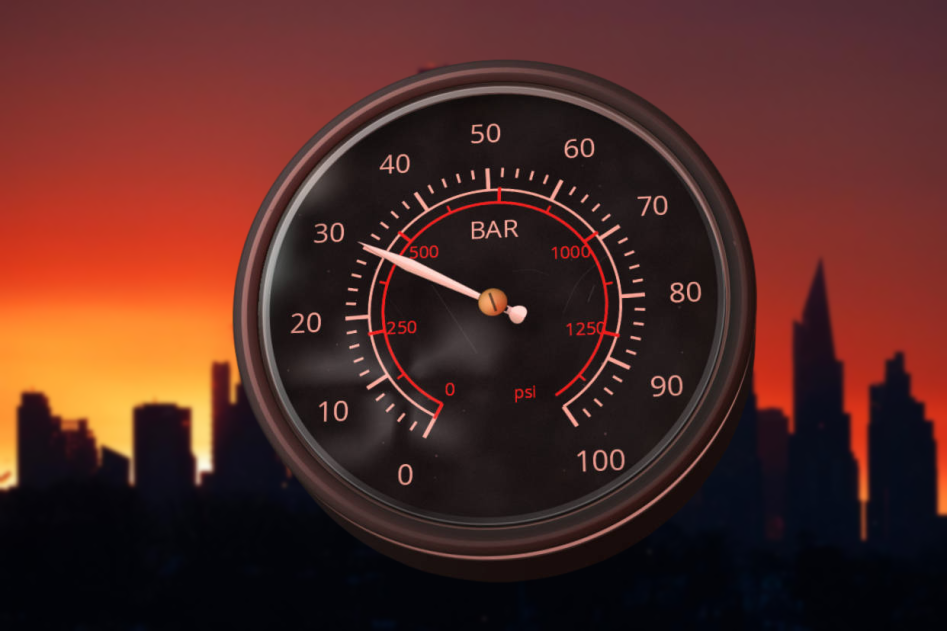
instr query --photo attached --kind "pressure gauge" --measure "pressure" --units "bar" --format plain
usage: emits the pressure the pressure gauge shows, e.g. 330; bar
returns 30; bar
